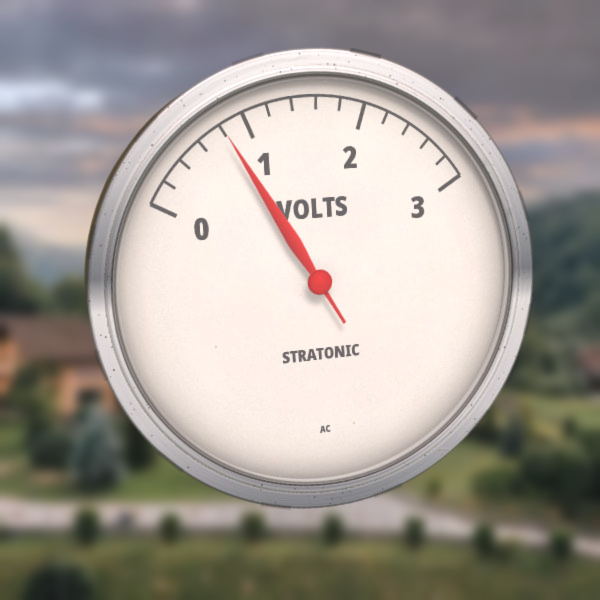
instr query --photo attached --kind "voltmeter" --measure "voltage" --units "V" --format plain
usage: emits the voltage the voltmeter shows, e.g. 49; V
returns 0.8; V
